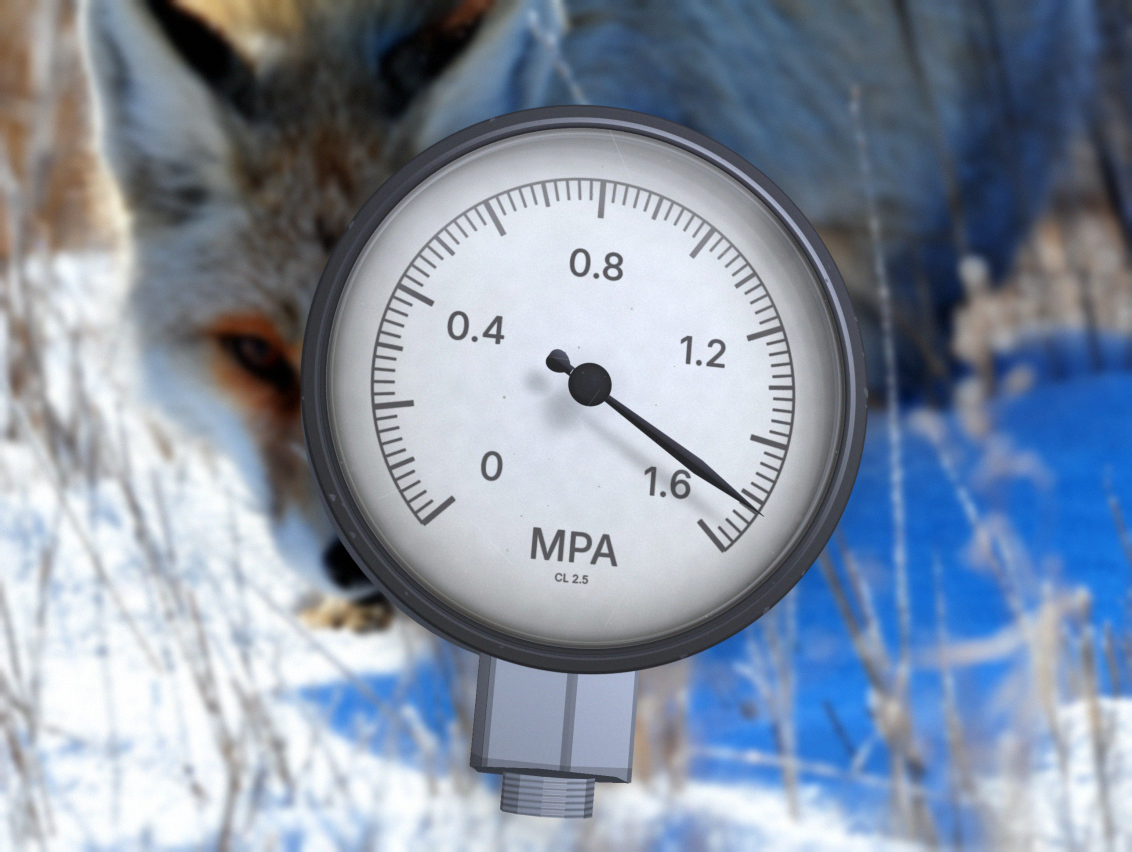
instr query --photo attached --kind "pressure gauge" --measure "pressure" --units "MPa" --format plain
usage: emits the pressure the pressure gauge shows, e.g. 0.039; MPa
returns 1.52; MPa
